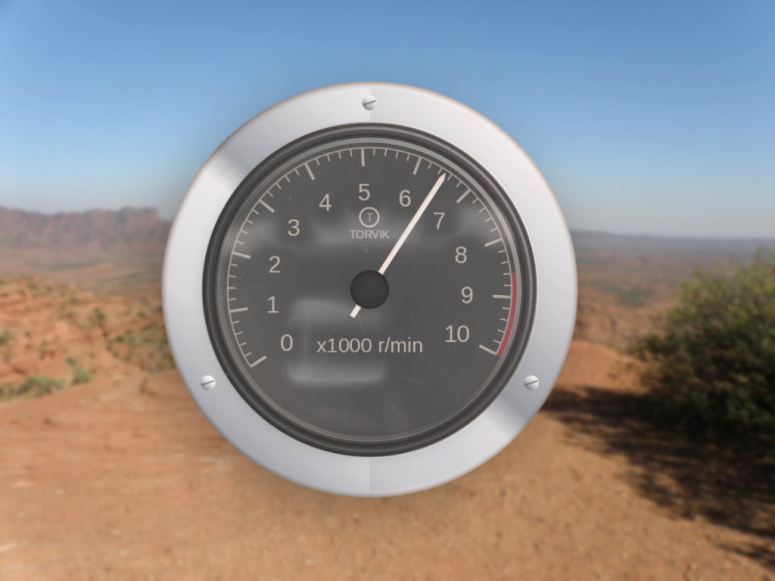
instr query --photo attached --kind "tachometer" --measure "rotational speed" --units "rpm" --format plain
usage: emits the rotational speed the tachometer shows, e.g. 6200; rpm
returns 6500; rpm
